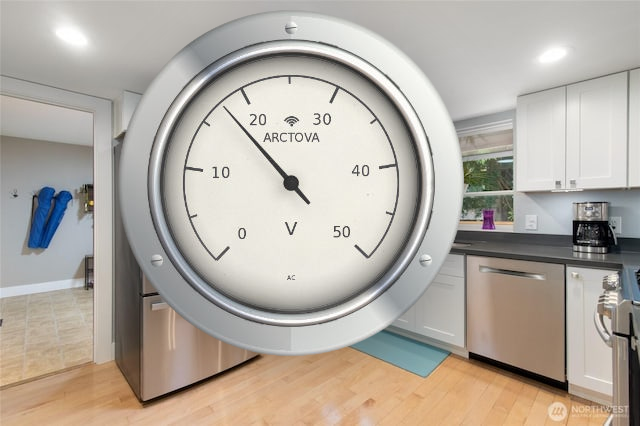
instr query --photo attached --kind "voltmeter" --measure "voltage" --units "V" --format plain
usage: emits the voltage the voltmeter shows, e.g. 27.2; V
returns 17.5; V
